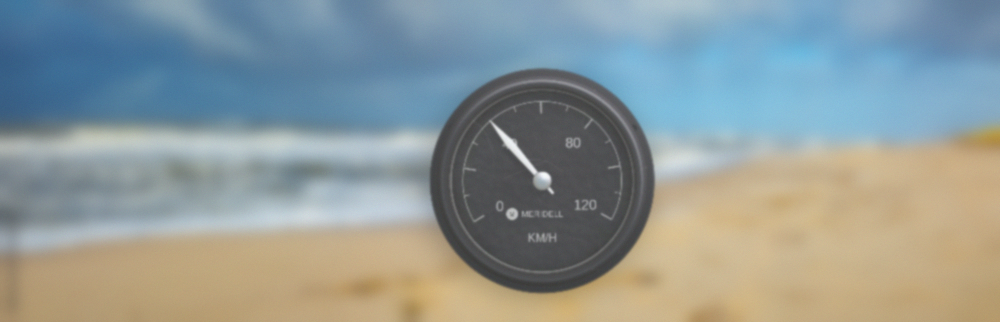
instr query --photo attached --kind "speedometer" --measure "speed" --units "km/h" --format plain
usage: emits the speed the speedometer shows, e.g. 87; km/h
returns 40; km/h
